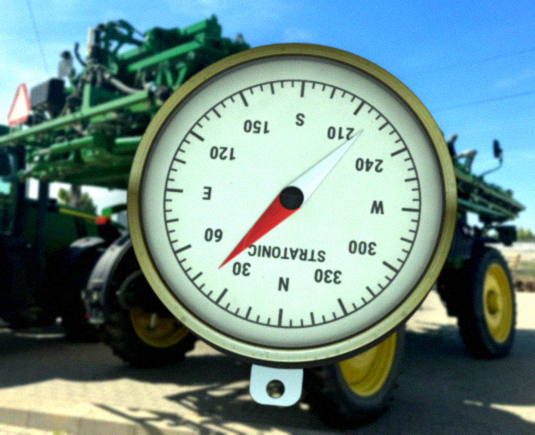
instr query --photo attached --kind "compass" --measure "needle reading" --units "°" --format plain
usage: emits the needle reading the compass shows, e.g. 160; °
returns 40; °
